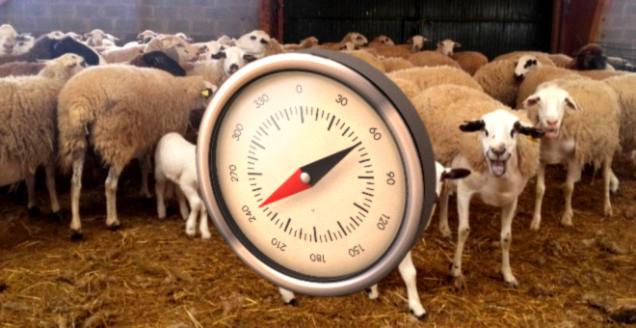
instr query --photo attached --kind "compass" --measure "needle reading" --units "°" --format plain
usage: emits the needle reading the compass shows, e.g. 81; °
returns 240; °
